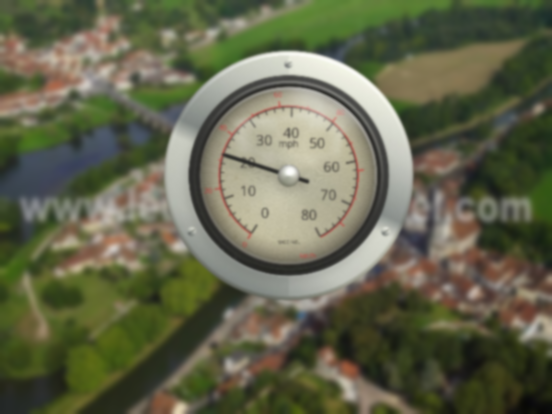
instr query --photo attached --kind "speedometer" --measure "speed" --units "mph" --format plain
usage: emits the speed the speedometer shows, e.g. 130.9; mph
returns 20; mph
